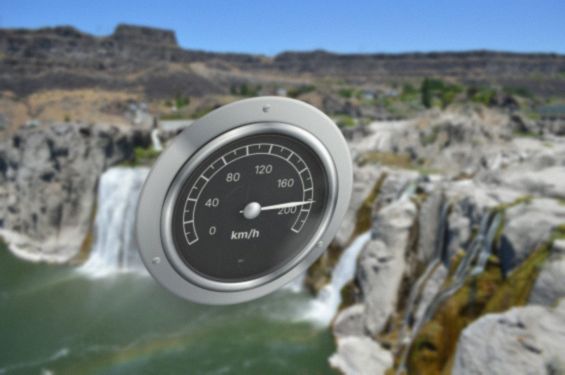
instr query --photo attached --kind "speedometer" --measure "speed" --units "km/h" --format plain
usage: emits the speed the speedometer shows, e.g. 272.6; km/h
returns 190; km/h
